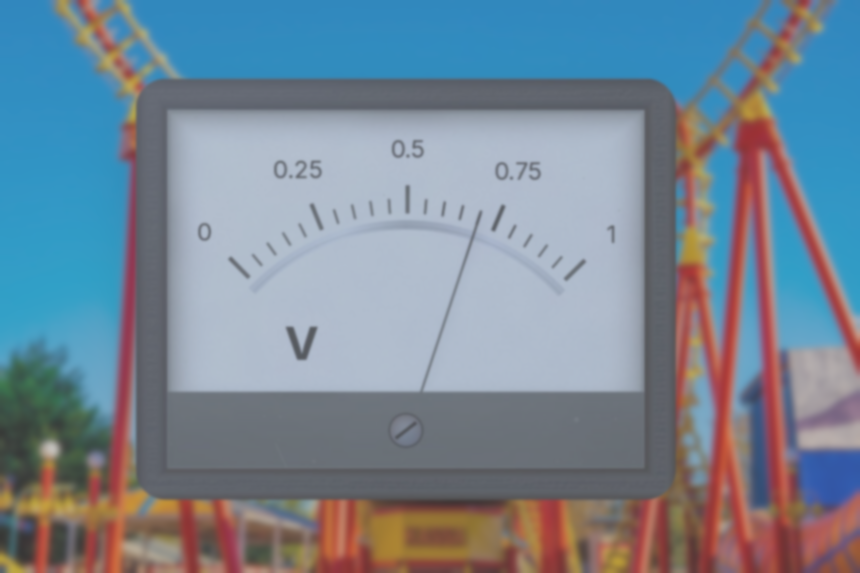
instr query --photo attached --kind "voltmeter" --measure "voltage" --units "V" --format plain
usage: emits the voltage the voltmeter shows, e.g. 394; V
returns 0.7; V
